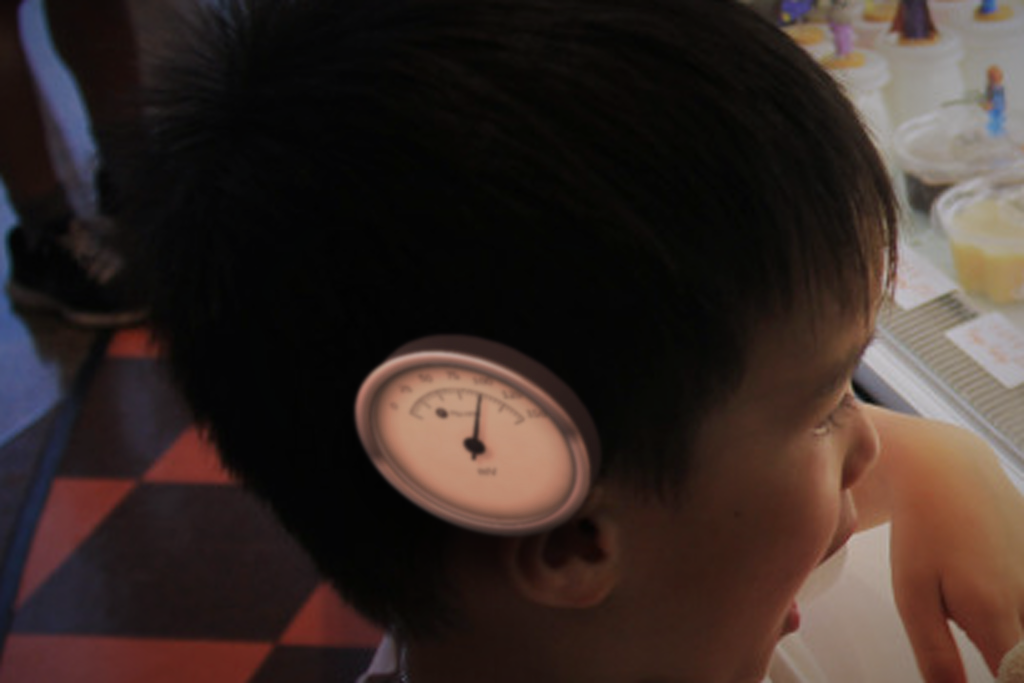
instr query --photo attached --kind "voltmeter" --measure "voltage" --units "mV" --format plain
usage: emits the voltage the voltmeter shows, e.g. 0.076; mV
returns 100; mV
